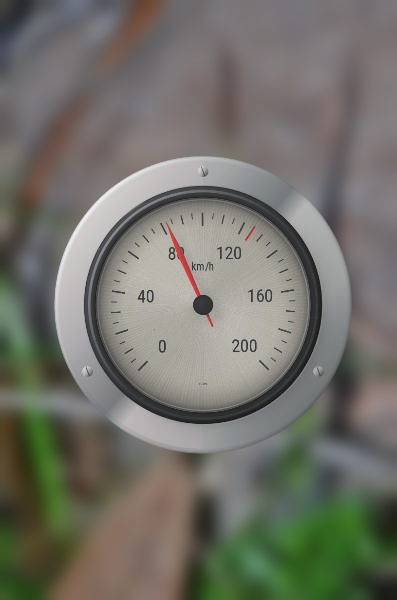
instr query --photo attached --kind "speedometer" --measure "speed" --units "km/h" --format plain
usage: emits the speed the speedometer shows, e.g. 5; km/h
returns 82.5; km/h
